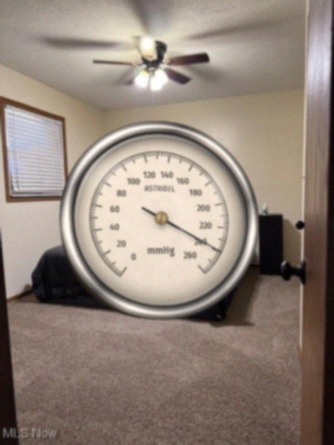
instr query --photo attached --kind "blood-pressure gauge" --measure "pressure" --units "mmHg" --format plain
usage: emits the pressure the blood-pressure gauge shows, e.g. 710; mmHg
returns 240; mmHg
